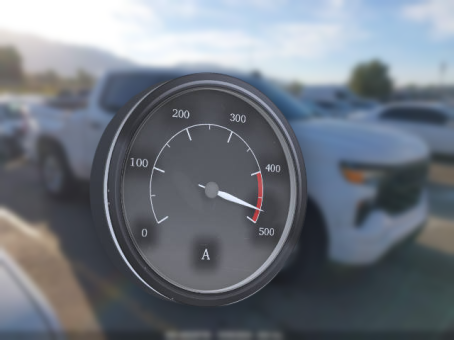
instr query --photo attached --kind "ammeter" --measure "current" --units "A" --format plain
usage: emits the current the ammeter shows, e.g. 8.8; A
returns 475; A
